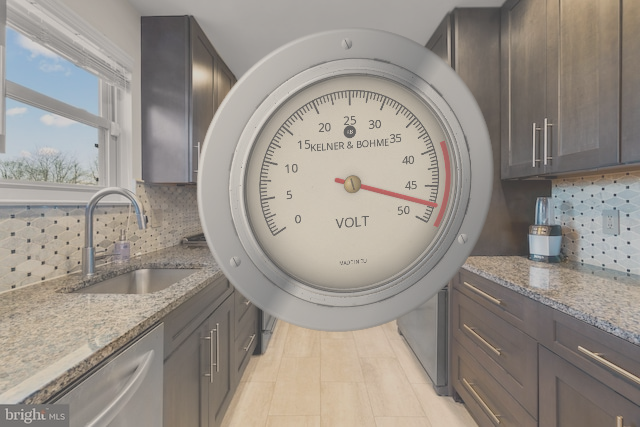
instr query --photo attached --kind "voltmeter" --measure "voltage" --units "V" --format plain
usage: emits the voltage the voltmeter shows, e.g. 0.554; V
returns 47.5; V
